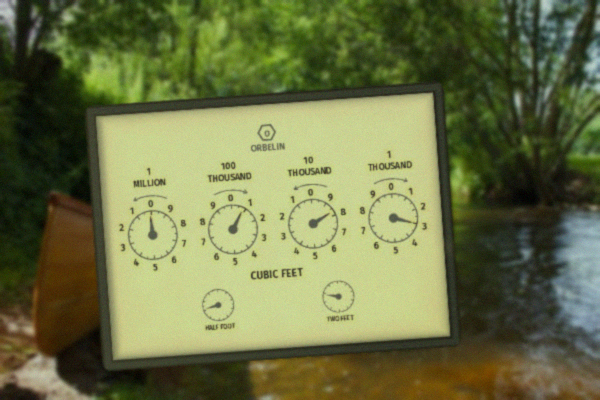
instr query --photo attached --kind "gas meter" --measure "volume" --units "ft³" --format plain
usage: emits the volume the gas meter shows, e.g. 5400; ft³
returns 8300; ft³
